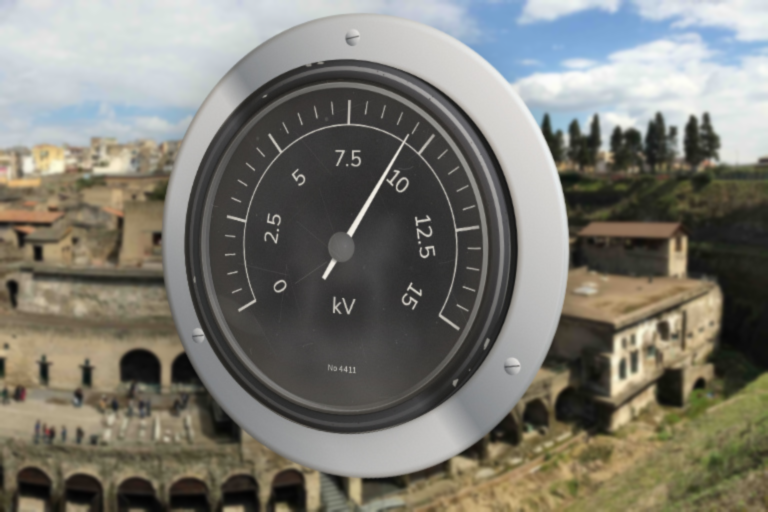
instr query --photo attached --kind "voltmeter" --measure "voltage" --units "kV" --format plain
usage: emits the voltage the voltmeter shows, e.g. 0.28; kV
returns 9.5; kV
